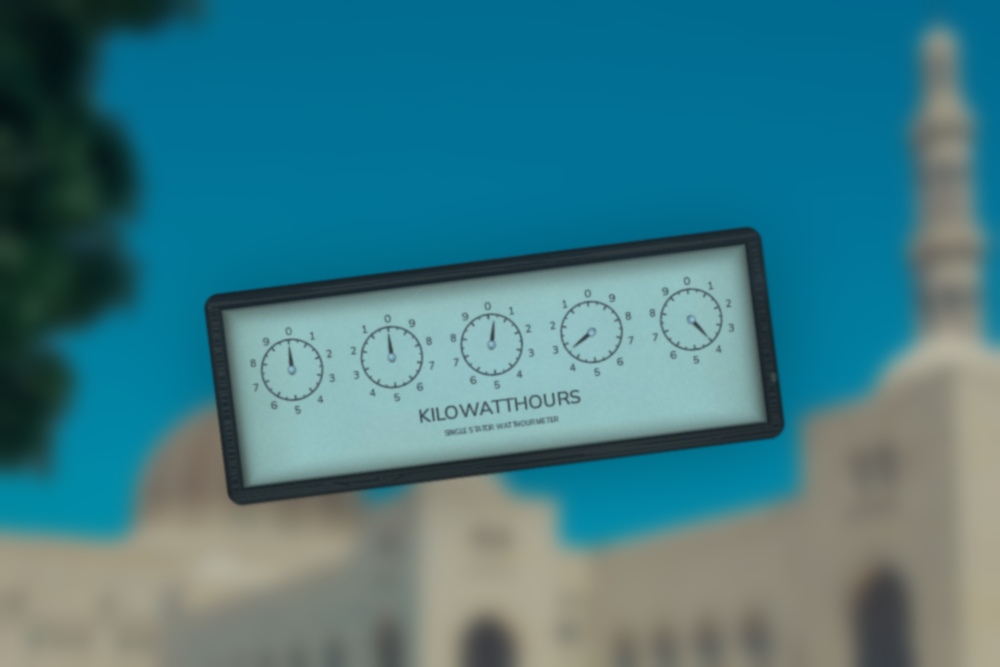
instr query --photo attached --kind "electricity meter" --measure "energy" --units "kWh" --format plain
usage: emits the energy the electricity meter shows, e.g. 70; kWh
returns 34; kWh
